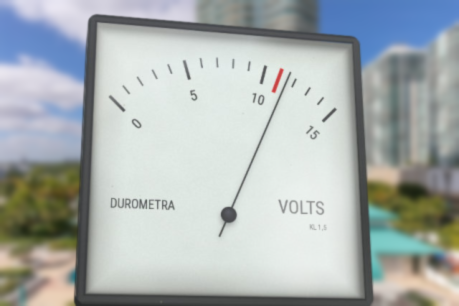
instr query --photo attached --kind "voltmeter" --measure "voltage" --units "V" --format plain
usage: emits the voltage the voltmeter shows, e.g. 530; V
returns 11.5; V
